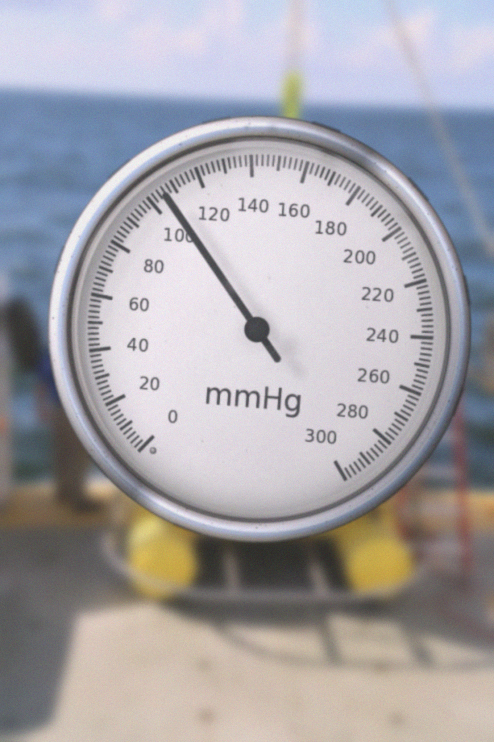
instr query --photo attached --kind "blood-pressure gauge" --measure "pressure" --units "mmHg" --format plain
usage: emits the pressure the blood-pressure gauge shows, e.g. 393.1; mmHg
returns 106; mmHg
